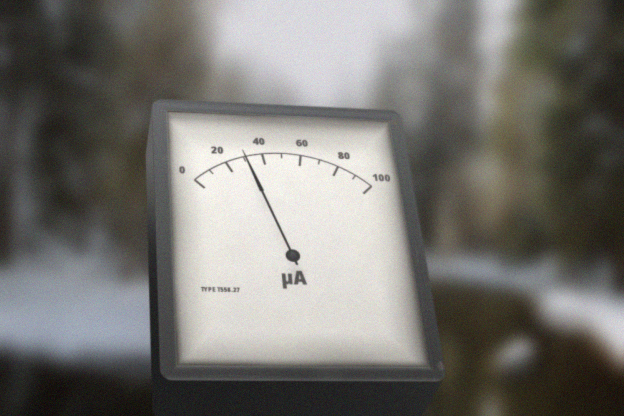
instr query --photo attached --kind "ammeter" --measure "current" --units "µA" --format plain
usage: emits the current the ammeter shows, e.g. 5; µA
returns 30; µA
